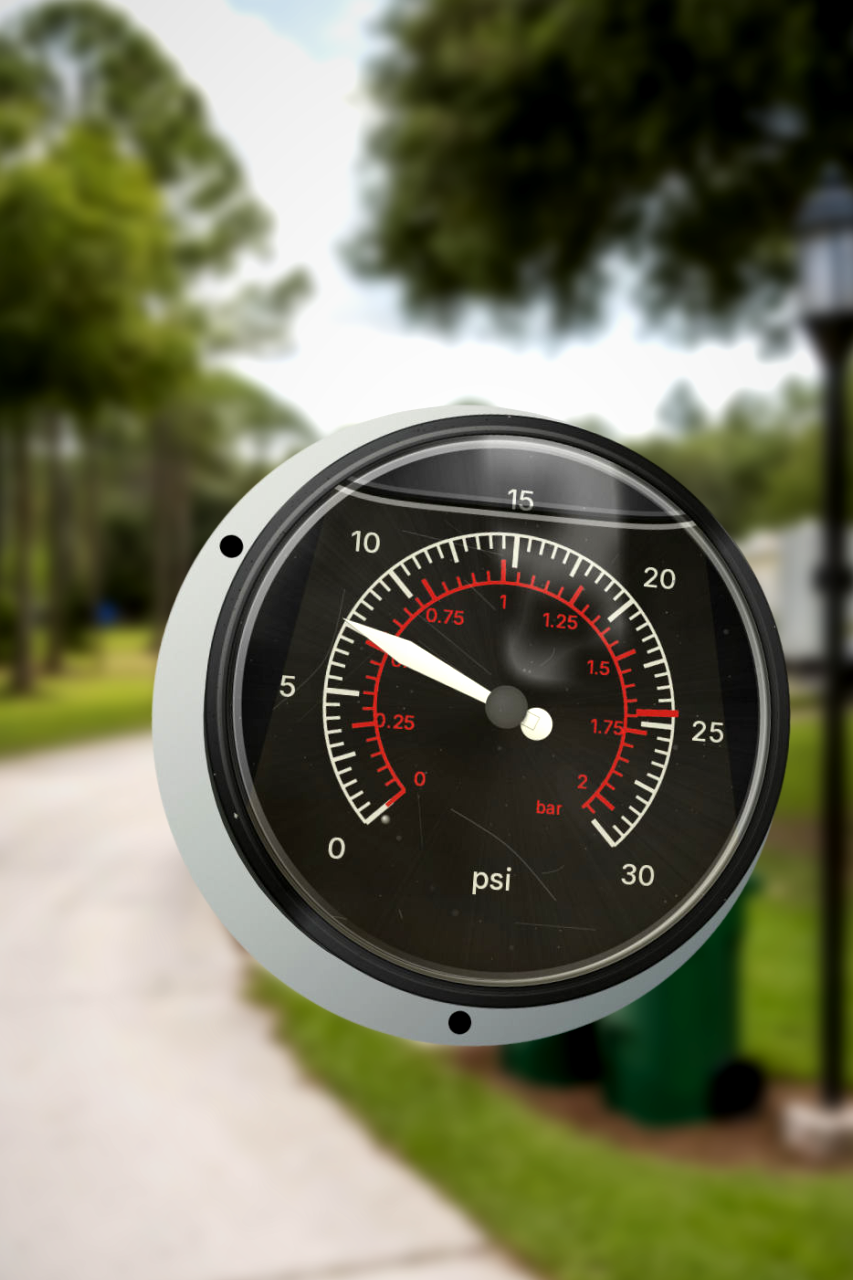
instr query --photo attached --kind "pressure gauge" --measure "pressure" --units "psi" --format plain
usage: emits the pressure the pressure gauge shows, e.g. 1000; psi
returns 7.5; psi
